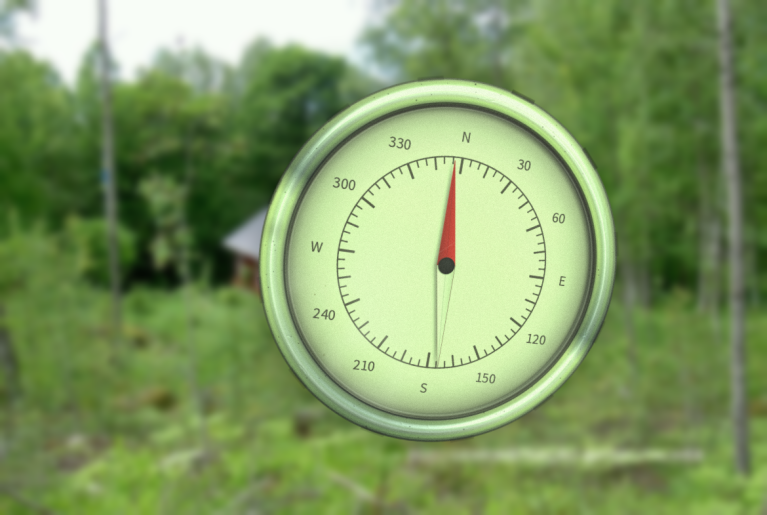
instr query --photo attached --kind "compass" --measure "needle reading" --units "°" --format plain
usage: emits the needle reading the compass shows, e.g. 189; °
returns 355; °
